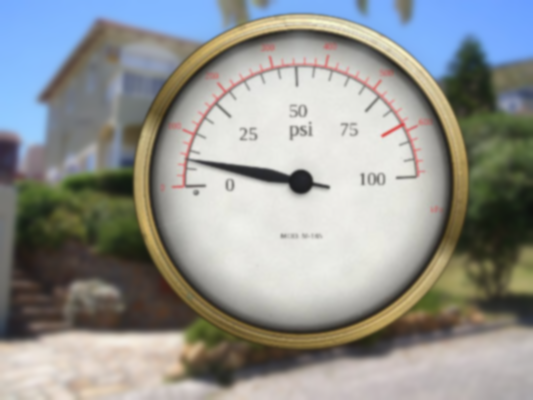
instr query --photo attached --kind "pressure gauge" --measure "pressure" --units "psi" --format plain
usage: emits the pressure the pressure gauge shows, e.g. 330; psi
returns 7.5; psi
